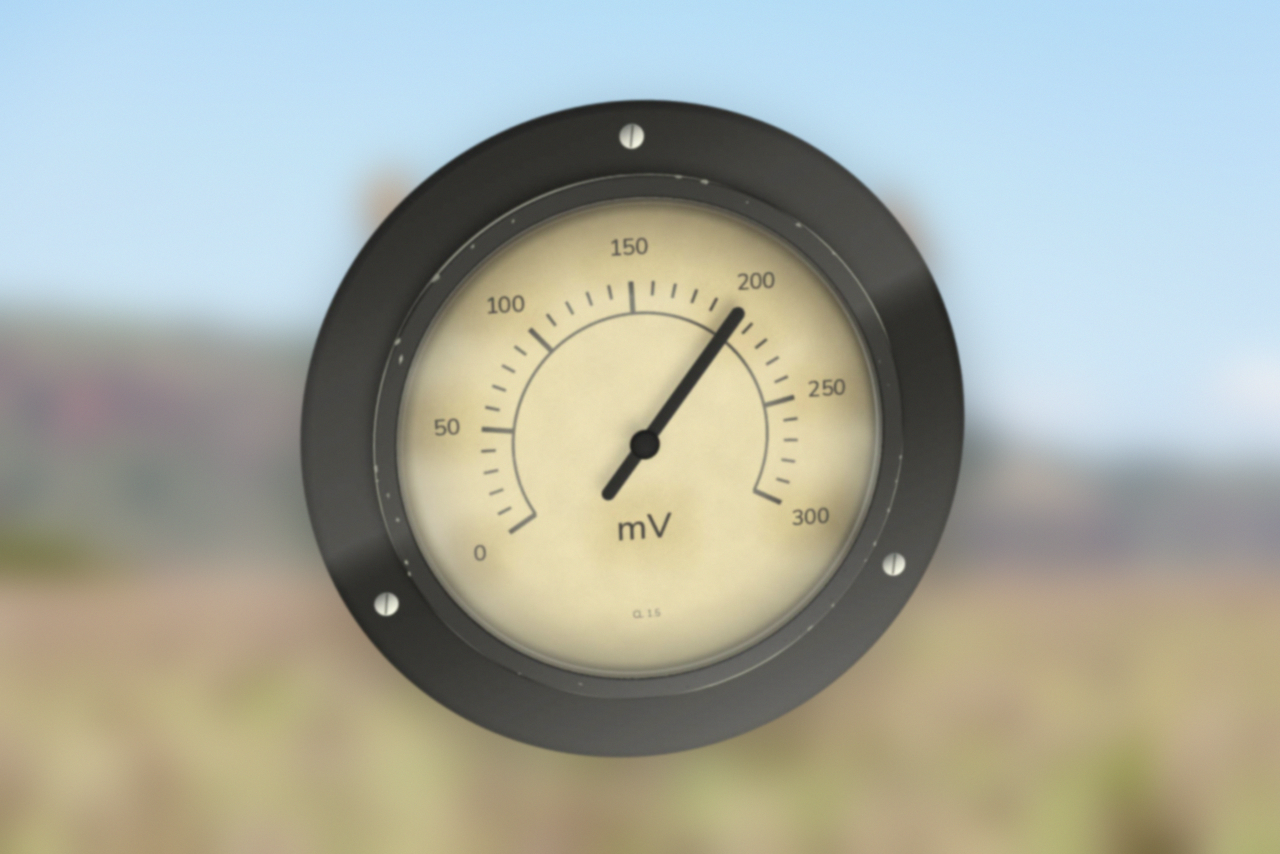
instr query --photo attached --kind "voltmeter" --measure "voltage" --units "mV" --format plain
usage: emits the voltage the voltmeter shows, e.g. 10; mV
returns 200; mV
